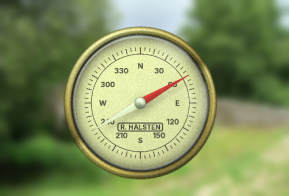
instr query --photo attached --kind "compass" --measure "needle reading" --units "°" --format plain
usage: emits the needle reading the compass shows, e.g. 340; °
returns 60; °
